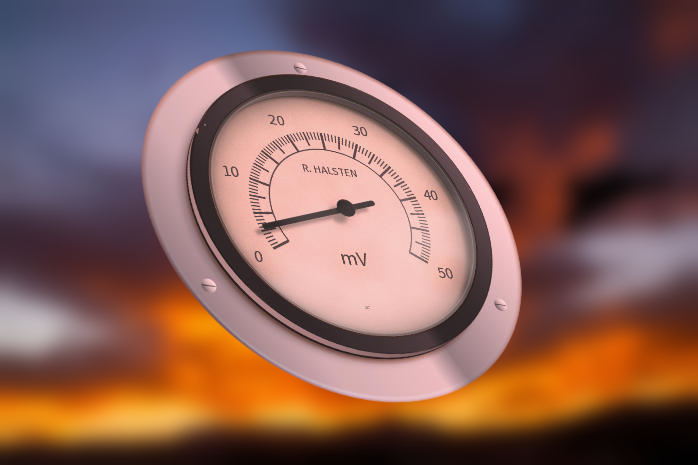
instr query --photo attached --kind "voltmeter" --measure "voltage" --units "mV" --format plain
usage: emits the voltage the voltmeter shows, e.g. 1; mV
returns 2.5; mV
